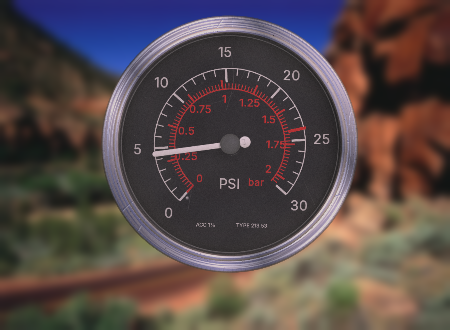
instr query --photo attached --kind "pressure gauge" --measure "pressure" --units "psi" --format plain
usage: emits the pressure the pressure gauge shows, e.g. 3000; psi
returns 4.5; psi
